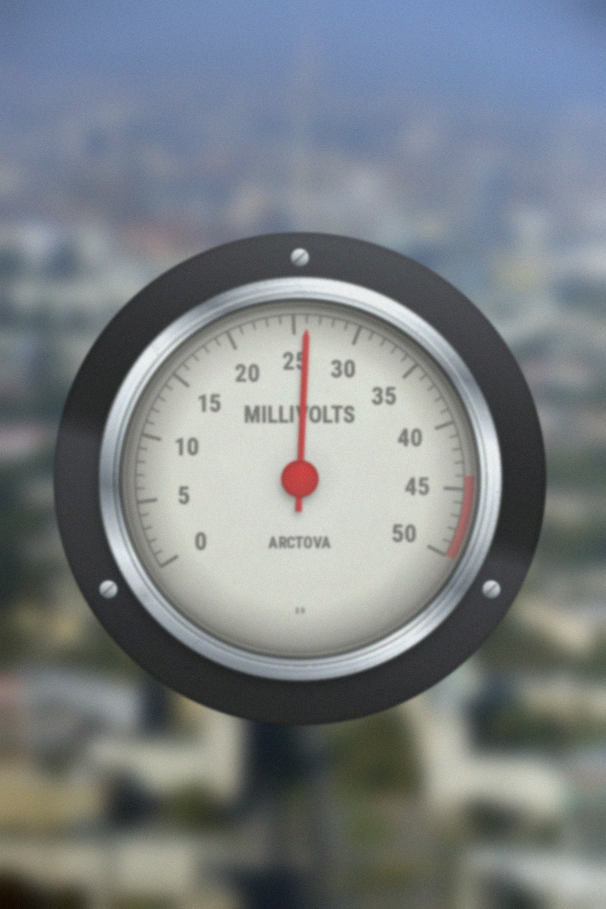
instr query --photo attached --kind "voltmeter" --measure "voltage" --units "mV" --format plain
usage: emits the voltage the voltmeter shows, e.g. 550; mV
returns 26; mV
